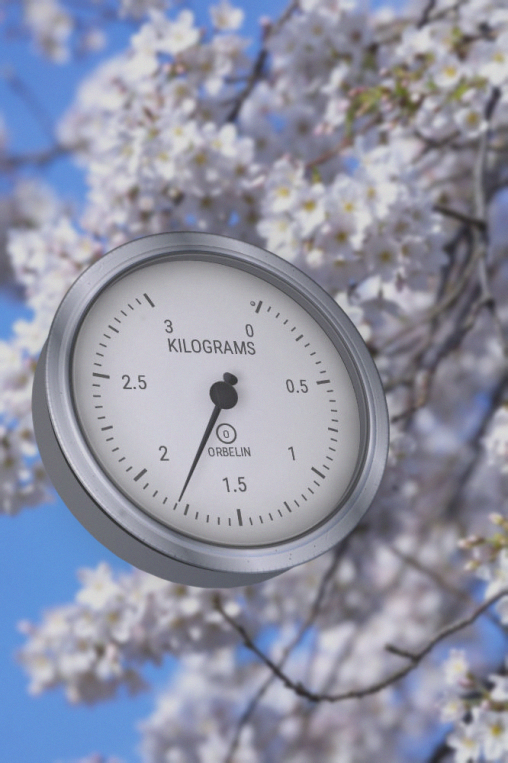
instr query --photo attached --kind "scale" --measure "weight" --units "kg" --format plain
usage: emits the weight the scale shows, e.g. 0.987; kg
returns 1.8; kg
